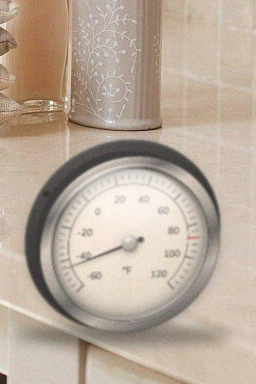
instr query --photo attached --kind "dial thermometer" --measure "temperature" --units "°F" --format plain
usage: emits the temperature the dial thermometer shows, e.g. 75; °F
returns -44; °F
